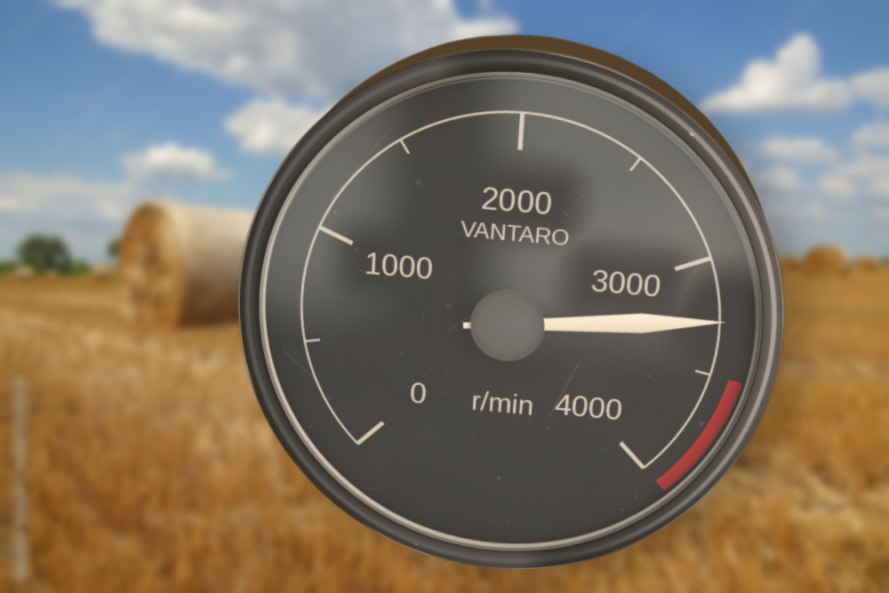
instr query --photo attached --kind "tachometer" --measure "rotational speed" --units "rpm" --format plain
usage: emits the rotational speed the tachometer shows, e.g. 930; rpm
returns 3250; rpm
